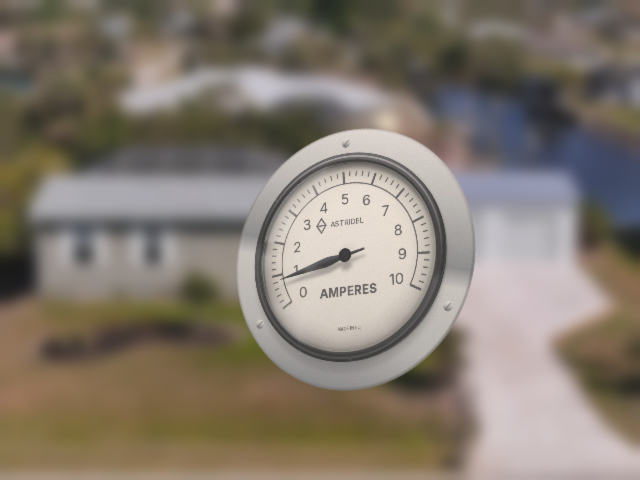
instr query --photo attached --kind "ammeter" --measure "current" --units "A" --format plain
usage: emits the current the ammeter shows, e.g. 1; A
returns 0.8; A
